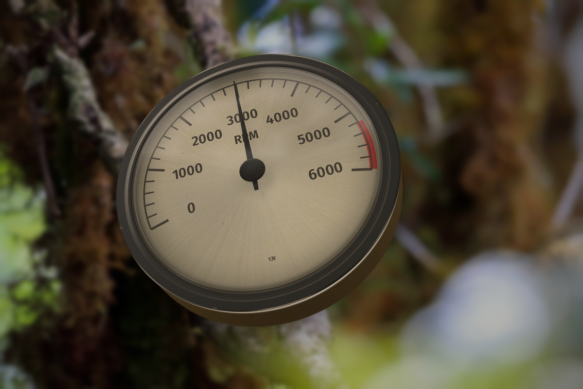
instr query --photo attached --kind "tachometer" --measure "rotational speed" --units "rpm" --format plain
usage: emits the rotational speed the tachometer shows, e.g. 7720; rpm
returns 3000; rpm
